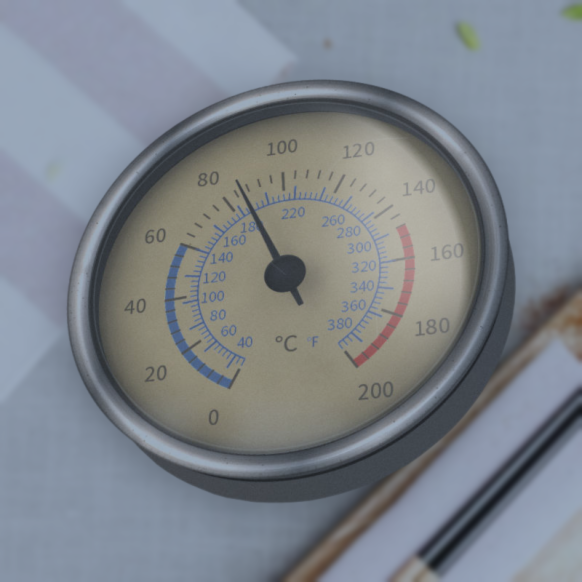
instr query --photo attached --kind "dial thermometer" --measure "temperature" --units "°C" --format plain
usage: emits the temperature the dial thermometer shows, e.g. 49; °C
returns 86; °C
